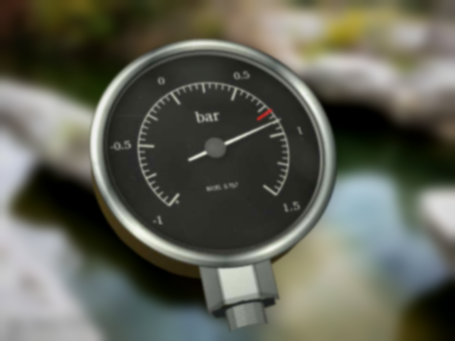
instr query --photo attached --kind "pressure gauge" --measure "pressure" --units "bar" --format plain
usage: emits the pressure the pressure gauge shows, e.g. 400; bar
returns 0.9; bar
